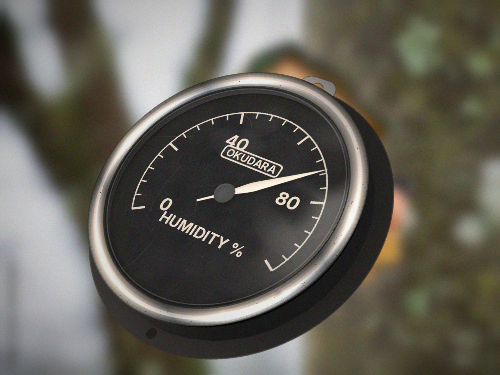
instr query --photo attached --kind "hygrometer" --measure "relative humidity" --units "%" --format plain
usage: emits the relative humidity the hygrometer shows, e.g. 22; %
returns 72; %
